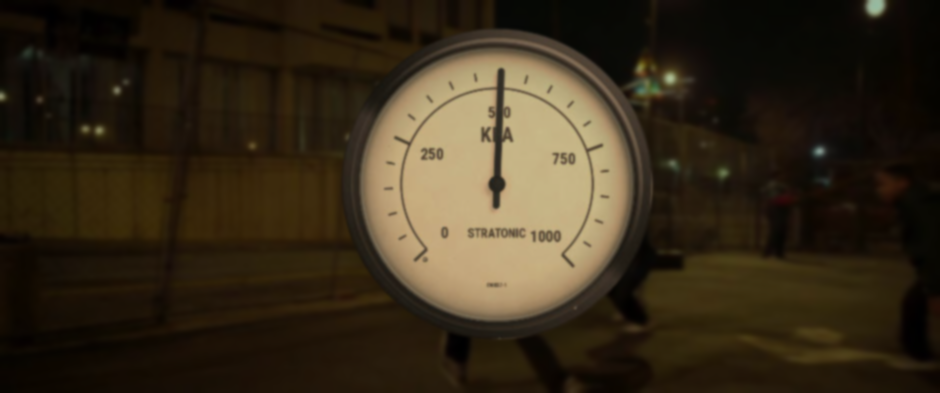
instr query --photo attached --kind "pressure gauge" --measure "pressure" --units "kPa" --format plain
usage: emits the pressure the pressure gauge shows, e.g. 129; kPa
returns 500; kPa
